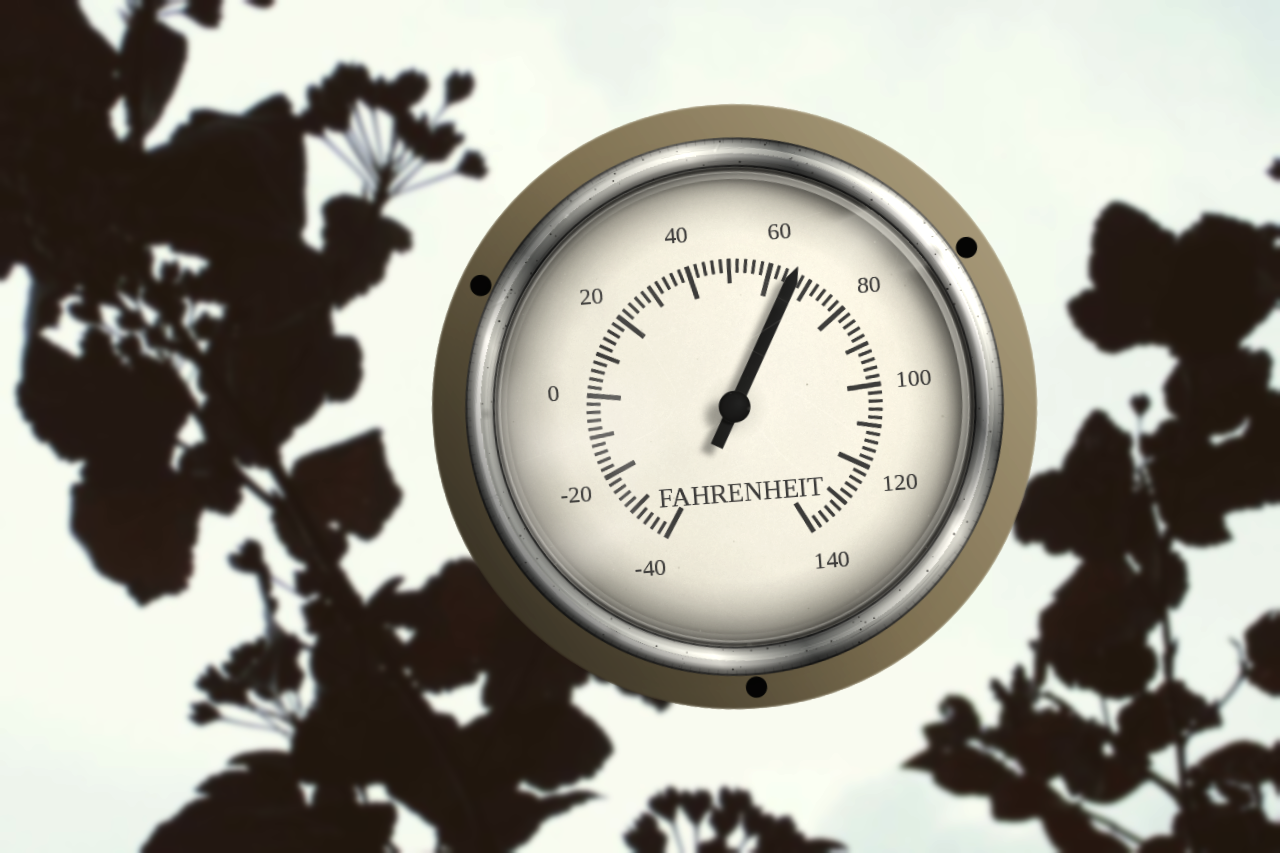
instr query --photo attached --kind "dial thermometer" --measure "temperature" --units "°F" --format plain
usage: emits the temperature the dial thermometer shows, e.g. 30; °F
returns 66; °F
